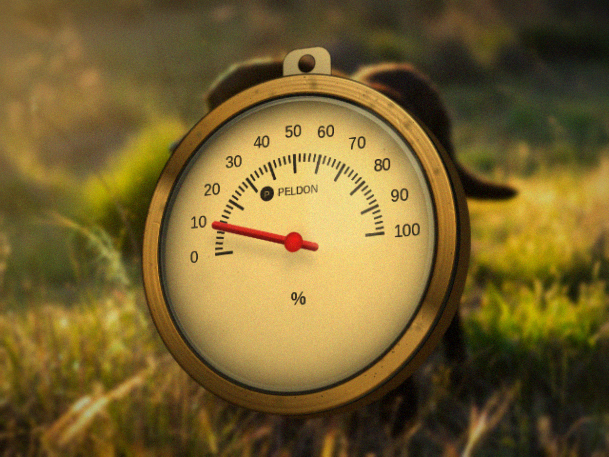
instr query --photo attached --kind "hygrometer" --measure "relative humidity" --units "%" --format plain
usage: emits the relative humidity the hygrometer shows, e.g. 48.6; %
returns 10; %
